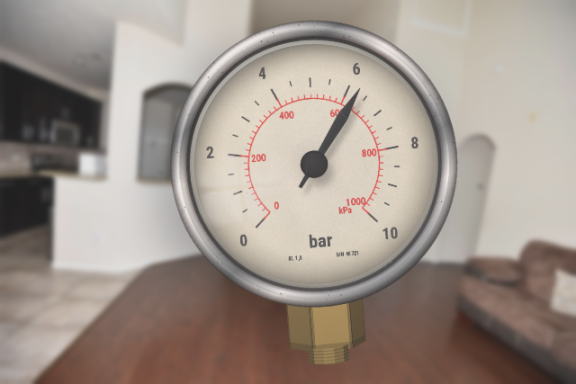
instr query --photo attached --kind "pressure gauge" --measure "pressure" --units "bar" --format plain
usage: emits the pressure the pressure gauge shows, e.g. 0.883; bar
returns 6.25; bar
